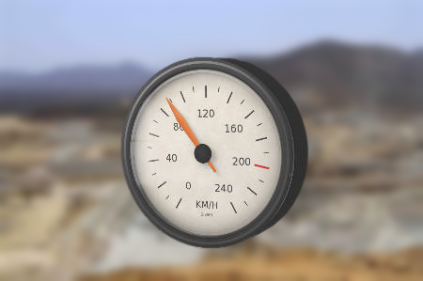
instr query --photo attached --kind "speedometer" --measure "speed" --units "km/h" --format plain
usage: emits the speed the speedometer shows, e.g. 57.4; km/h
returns 90; km/h
